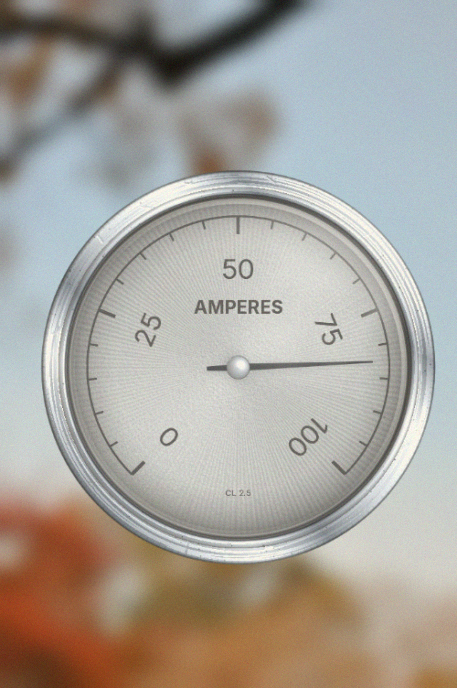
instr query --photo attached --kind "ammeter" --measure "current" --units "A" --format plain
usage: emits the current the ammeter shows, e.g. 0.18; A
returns 82.5; A
